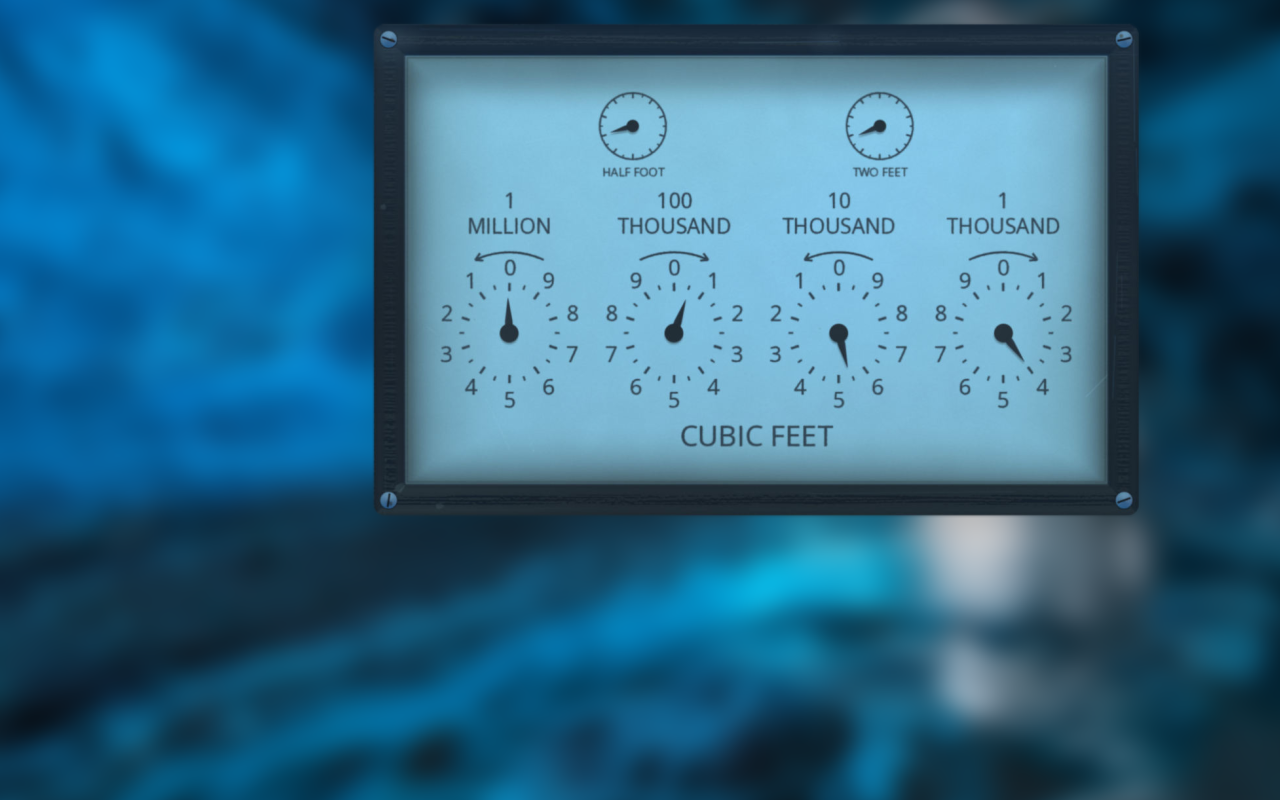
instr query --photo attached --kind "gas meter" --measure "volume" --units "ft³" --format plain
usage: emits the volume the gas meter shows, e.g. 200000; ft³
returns 5400; ft³
